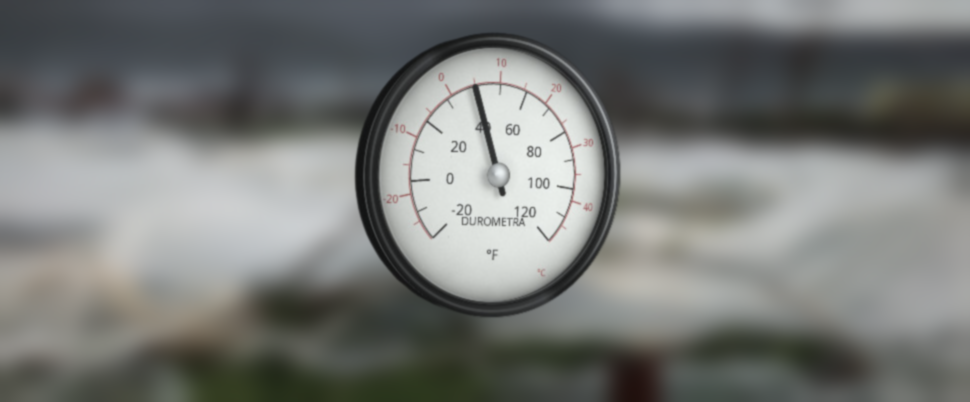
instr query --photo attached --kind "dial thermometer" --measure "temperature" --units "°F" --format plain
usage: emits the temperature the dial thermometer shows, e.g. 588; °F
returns 40; °F
